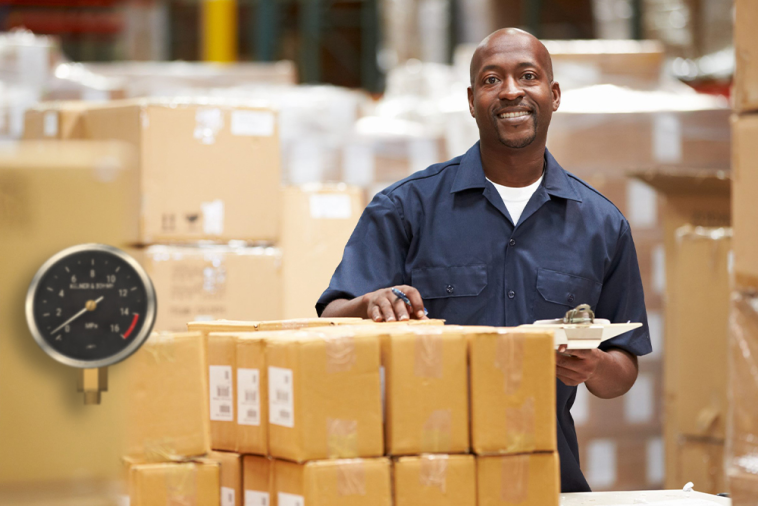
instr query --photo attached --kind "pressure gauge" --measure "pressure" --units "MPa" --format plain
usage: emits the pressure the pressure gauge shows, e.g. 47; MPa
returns 0.5; MPa
